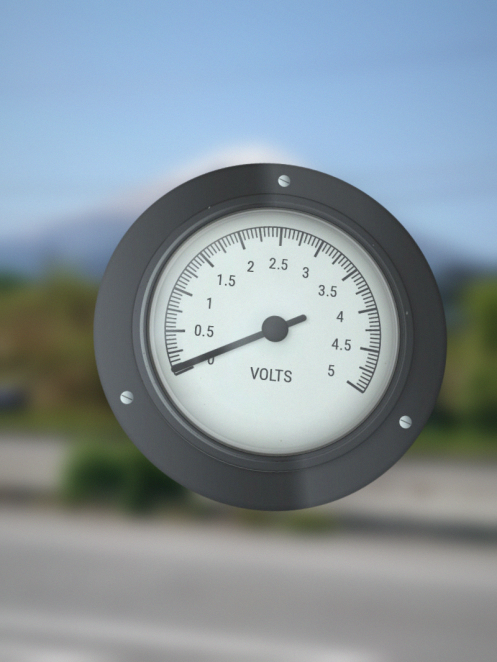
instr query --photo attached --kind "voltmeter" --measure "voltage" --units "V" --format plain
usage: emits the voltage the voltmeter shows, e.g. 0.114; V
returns 0.05; V
